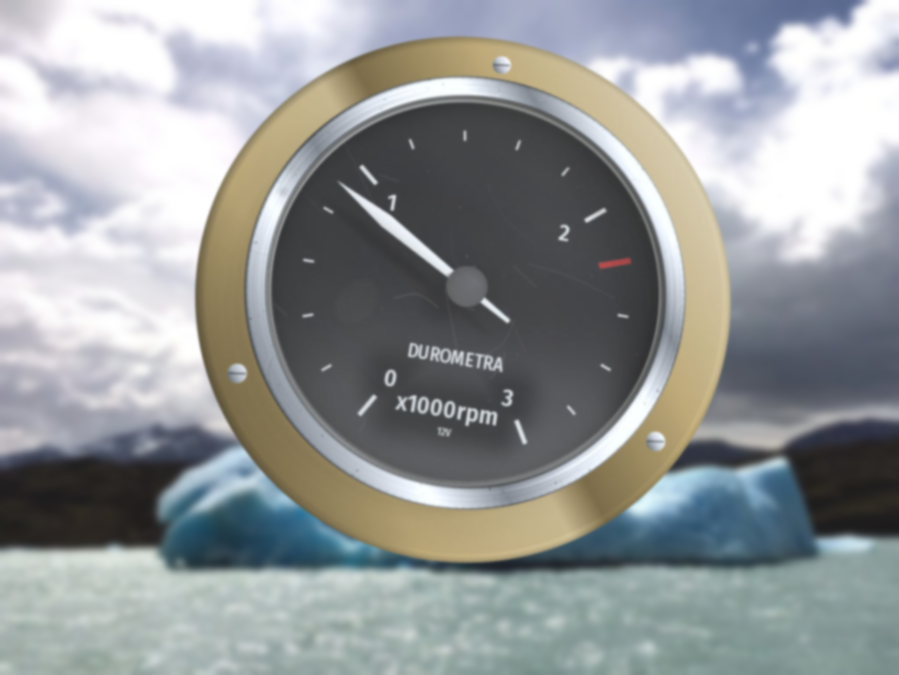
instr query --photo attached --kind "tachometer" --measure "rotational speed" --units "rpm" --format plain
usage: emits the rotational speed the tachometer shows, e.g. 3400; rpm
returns 900; rpm
